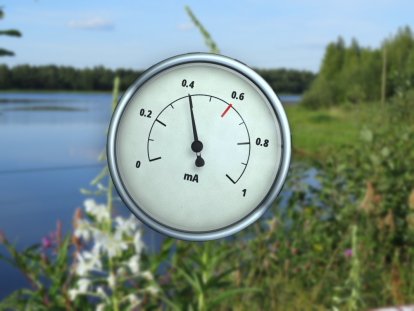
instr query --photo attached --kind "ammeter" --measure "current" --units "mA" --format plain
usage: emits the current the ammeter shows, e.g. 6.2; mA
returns 0.4; mA
